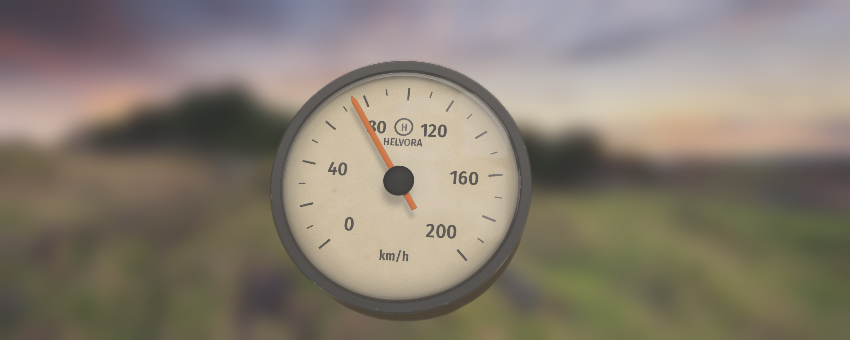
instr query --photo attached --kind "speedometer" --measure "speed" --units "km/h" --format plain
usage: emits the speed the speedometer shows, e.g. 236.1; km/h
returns 75; km/h
